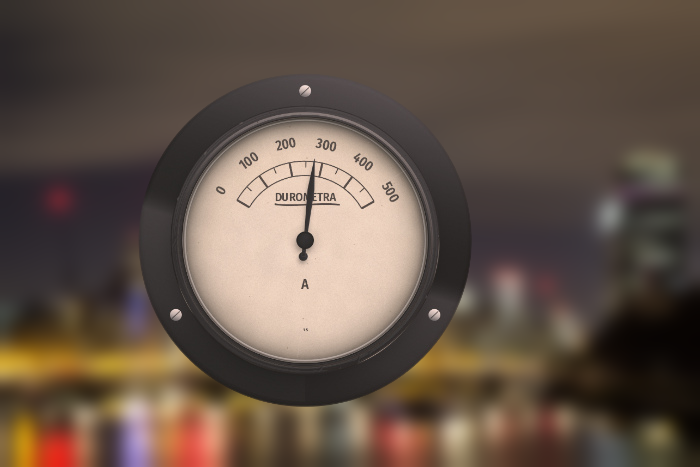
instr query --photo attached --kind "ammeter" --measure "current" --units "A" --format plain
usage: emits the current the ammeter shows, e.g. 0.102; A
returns 275; A
